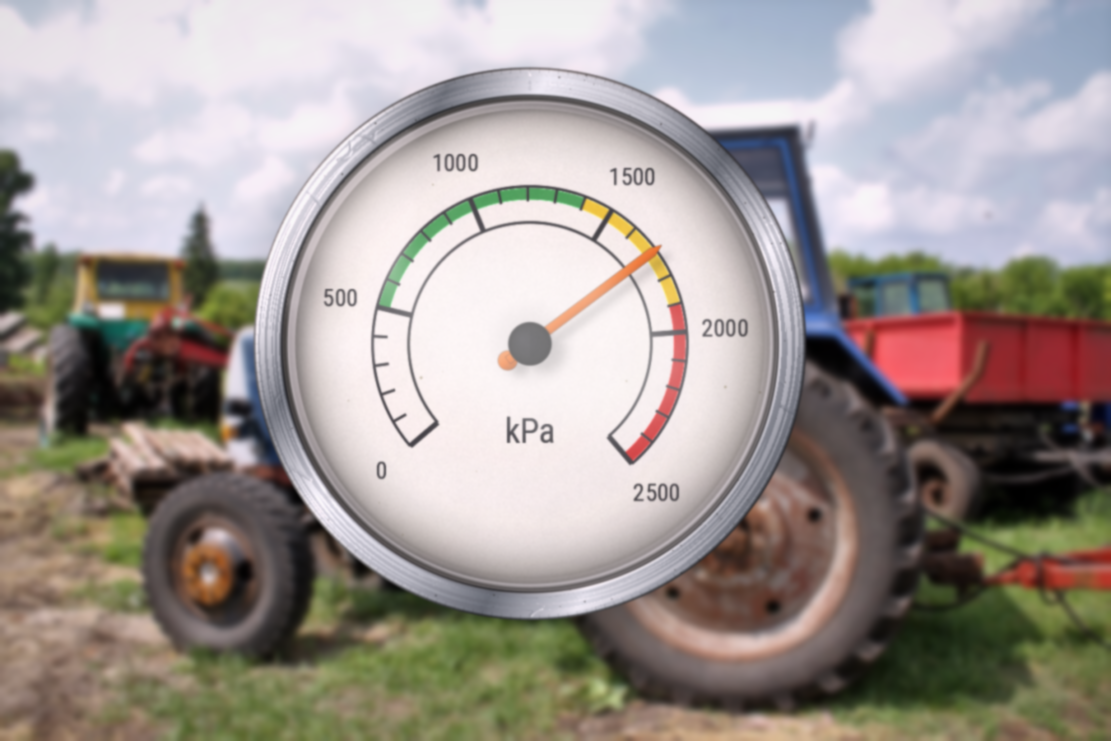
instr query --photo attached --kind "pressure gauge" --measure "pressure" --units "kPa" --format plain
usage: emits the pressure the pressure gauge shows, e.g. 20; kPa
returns 1700; kPa
